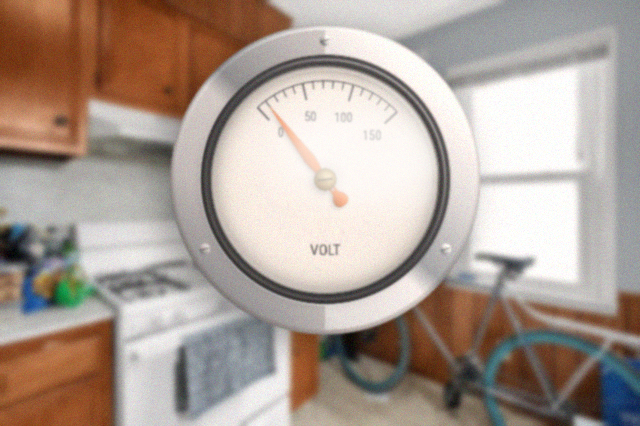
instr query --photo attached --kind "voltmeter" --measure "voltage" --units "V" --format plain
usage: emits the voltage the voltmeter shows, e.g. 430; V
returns 10; V
